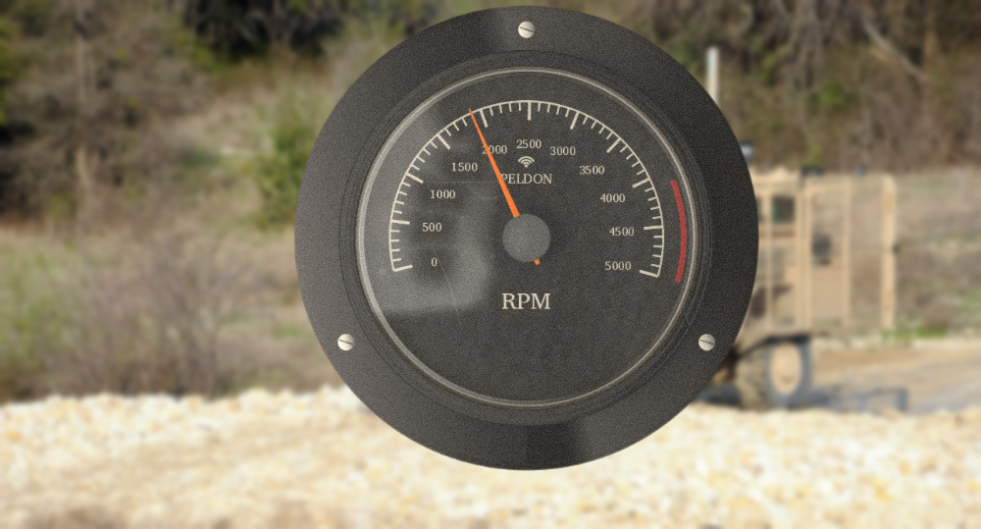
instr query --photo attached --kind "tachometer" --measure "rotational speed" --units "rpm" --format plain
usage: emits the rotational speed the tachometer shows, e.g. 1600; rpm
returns 1900; rpm
